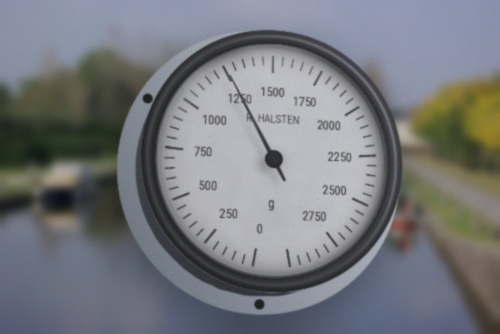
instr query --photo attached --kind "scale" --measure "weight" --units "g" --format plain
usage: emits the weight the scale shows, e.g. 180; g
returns 1250; g
